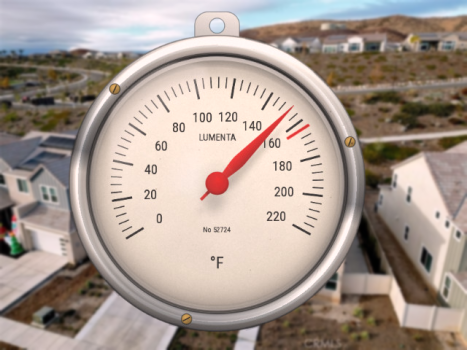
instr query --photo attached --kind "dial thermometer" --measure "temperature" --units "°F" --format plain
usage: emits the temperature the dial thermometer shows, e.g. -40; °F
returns 152; °F
